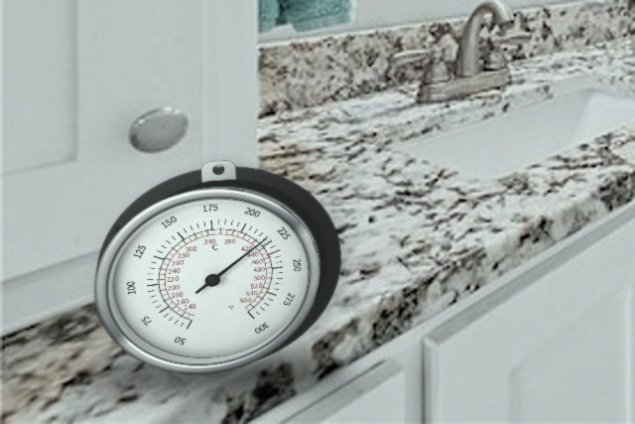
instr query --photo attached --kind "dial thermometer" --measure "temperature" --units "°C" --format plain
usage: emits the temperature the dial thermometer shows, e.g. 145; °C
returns 220; °C
